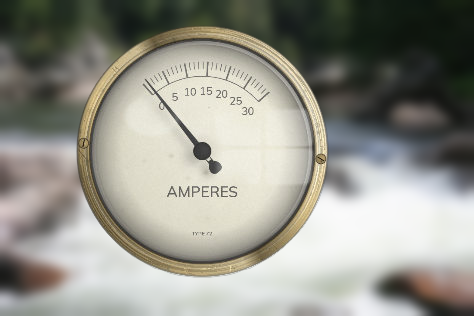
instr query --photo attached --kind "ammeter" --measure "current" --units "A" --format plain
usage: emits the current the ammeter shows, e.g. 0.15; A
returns 1; A
